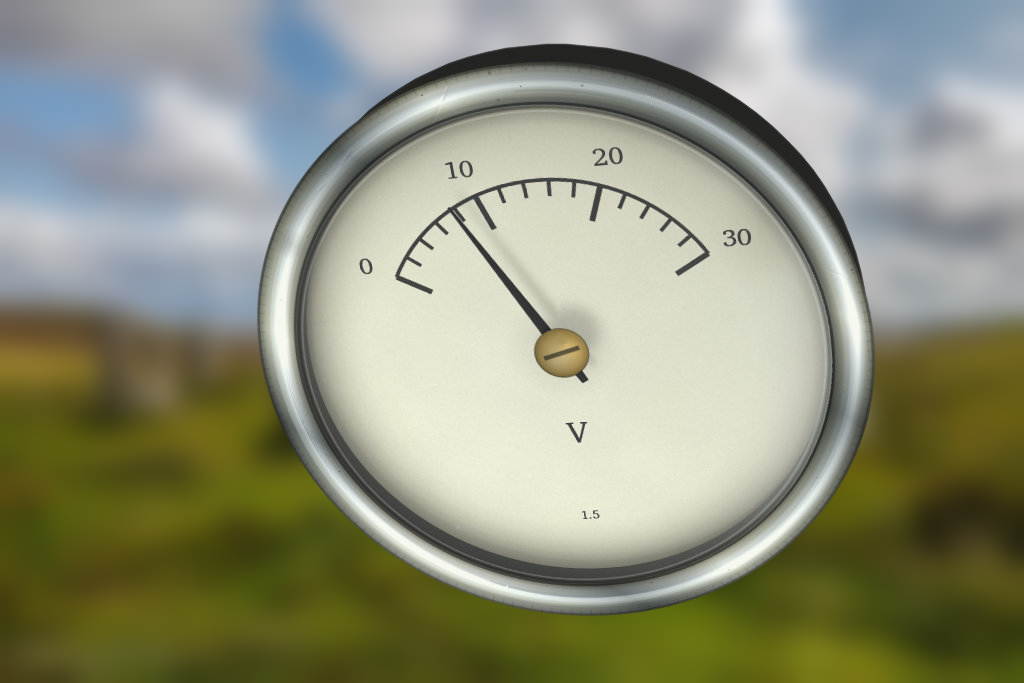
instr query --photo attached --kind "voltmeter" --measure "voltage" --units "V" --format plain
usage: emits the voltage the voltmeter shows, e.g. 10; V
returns 8; V
